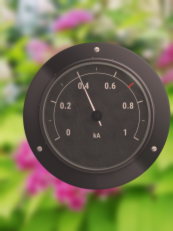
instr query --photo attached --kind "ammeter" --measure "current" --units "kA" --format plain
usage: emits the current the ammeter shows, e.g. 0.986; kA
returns 0.4; kA
